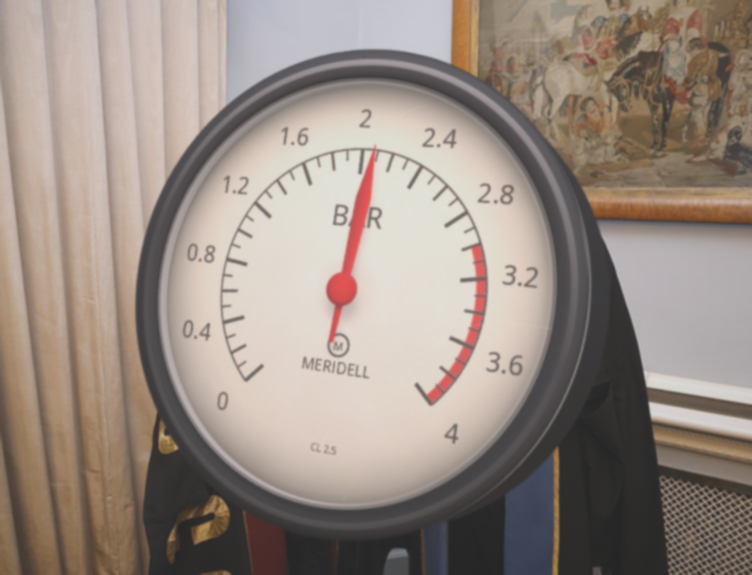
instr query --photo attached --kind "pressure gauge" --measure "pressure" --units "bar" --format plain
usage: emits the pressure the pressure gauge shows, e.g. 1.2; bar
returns 2.1; bar
